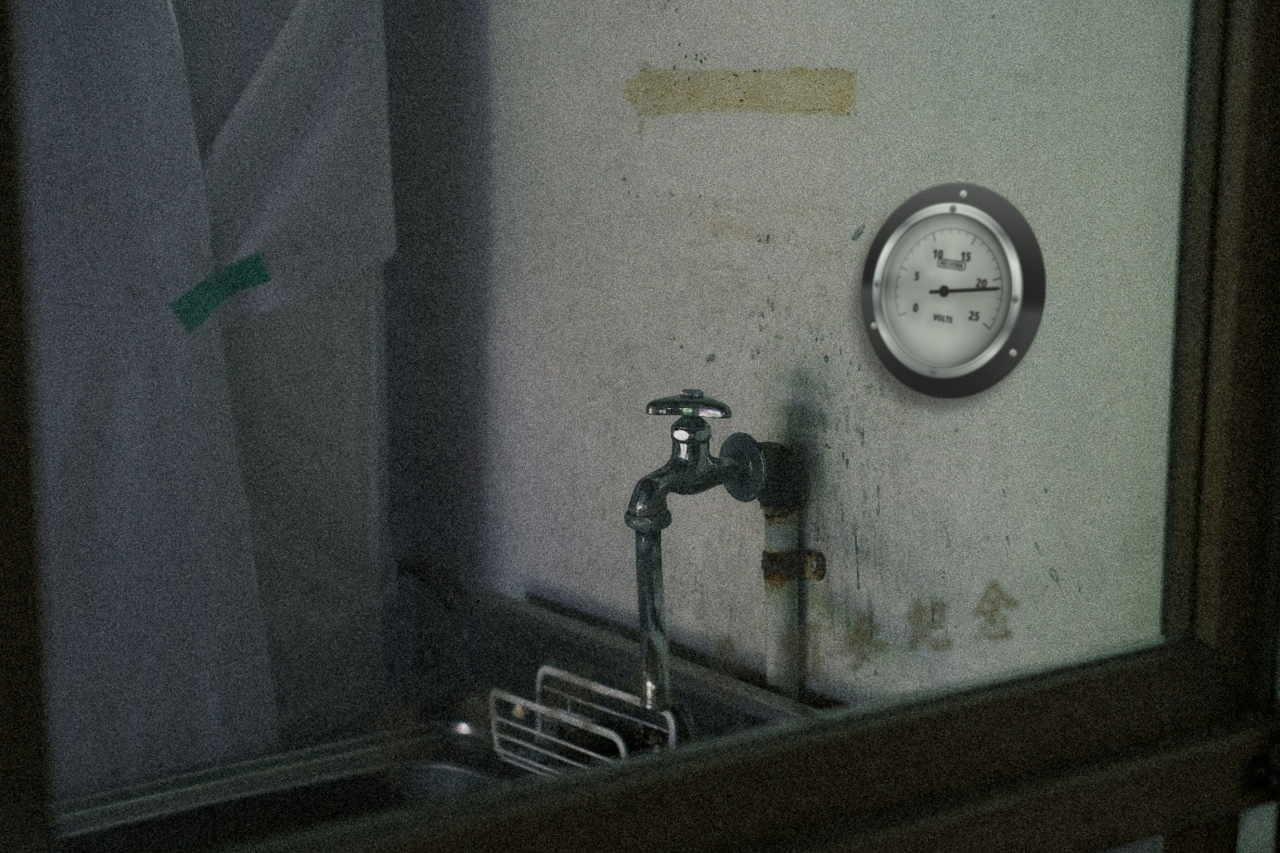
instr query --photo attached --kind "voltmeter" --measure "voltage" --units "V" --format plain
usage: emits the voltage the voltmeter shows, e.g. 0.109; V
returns 21; V
